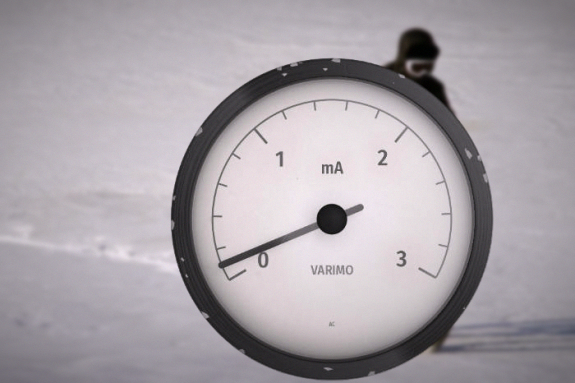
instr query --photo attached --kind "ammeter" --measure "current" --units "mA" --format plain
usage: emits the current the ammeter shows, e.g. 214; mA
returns 0.1; mA
